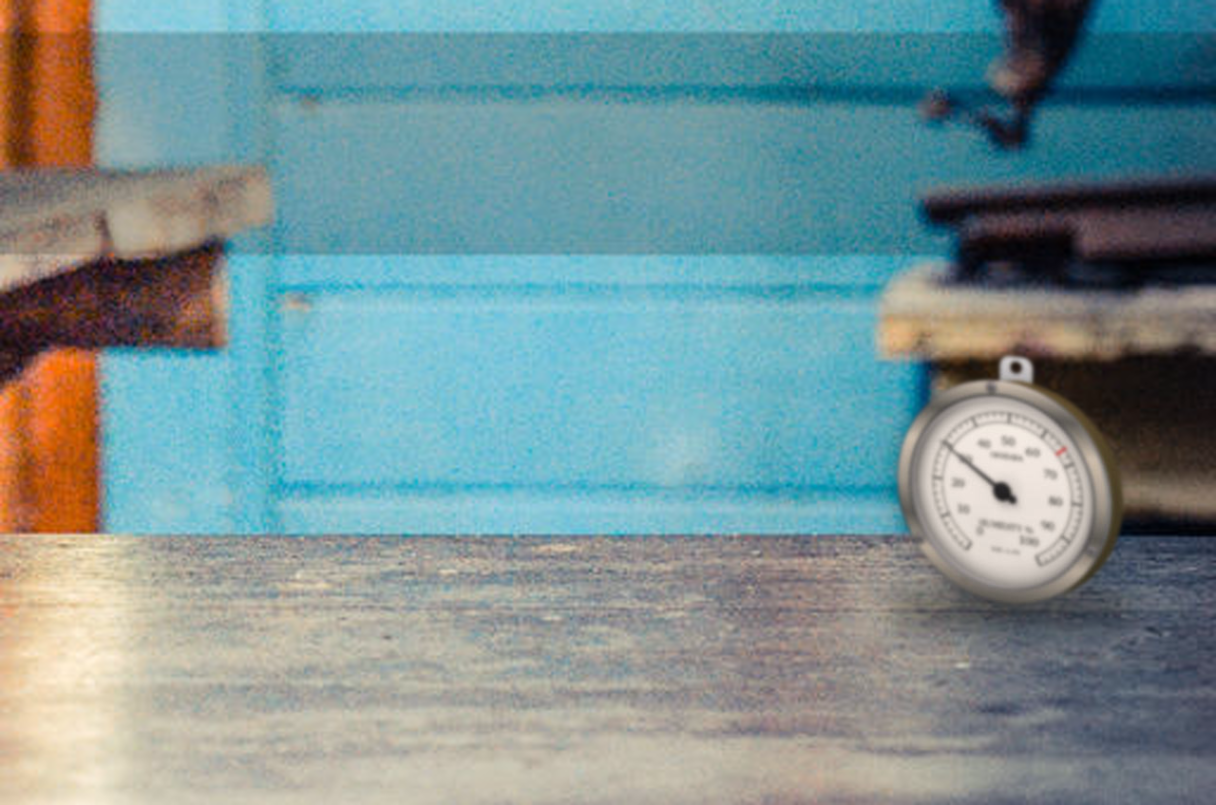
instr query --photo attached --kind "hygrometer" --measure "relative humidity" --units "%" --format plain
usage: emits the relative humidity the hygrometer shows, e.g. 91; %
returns 30; %
